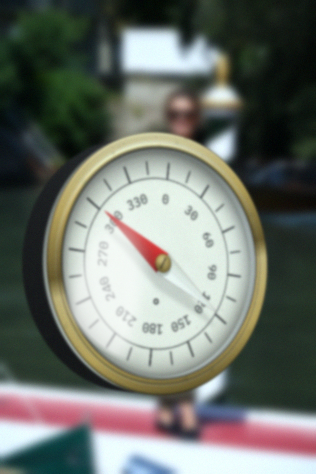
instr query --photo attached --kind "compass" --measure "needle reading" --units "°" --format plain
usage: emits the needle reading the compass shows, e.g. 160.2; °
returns 300; °
